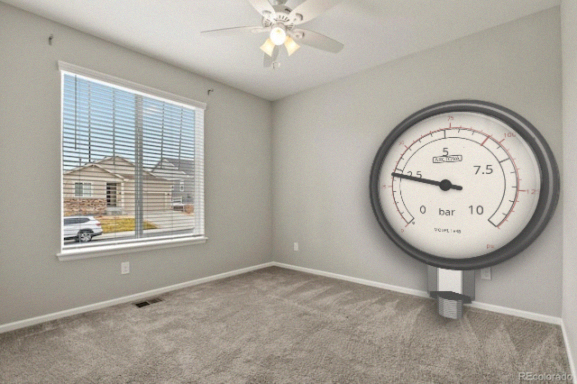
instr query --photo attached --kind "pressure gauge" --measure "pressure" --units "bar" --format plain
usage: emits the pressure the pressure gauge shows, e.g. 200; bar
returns 2.25; bar
